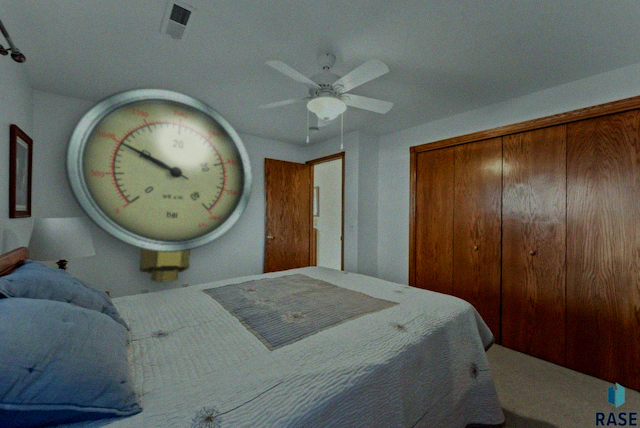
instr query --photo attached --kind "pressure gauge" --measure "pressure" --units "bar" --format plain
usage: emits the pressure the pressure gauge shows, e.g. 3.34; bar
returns 10; bar
